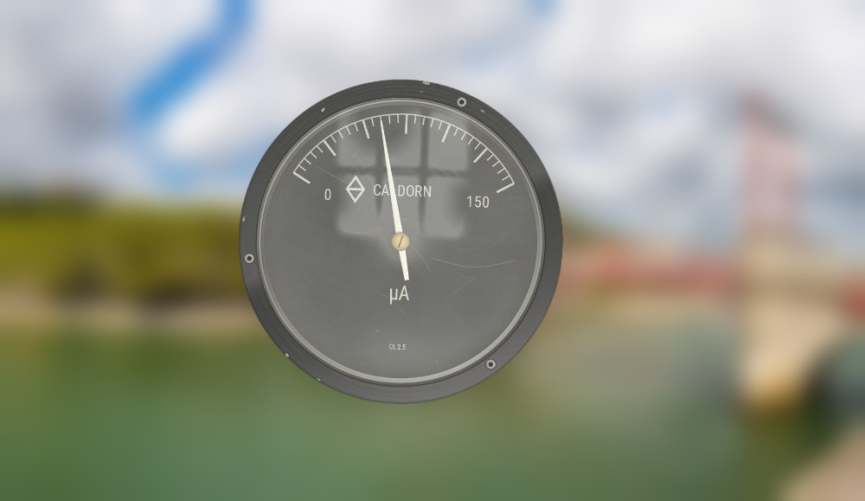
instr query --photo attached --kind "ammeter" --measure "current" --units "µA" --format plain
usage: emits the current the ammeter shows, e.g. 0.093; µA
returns 60; µA
